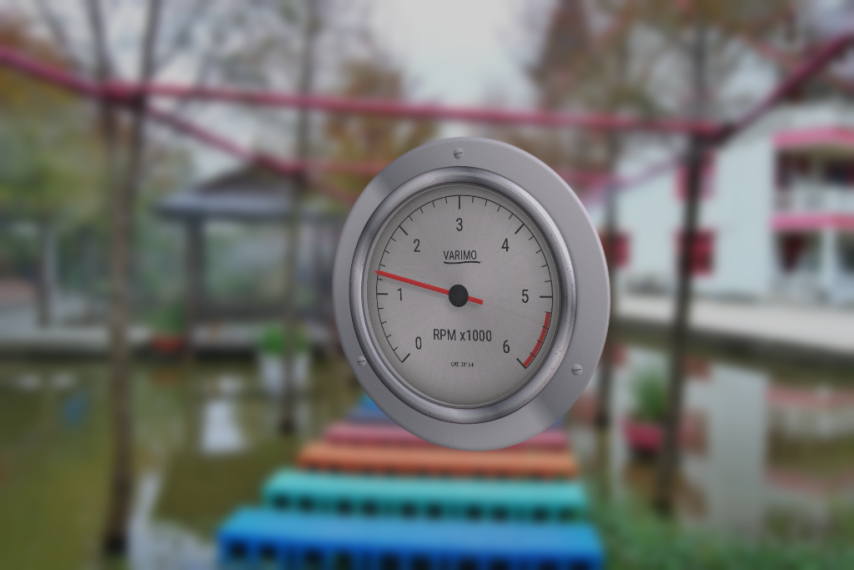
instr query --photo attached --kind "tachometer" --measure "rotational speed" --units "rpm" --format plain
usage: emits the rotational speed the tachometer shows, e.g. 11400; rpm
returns 1300; rpm
